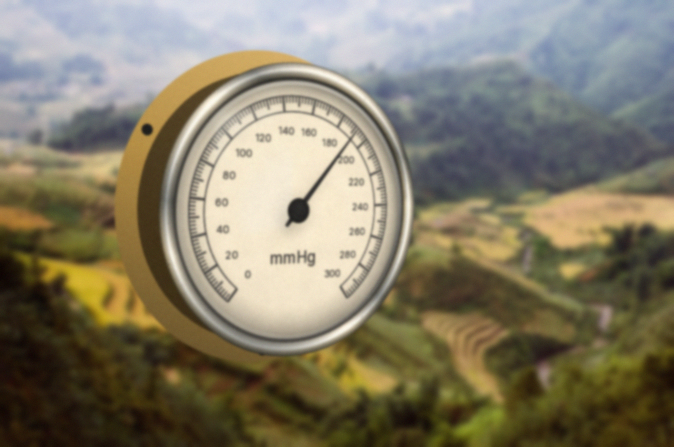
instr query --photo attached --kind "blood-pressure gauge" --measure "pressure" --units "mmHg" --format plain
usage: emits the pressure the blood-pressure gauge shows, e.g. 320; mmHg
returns 190; mmHg
